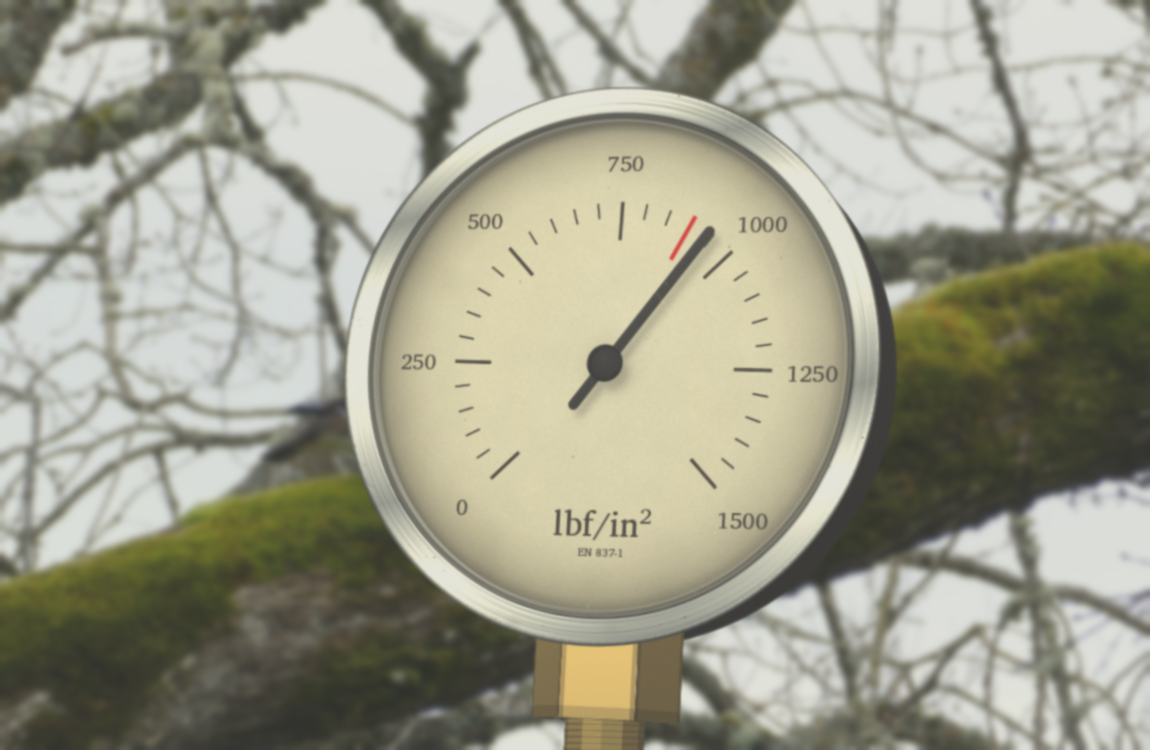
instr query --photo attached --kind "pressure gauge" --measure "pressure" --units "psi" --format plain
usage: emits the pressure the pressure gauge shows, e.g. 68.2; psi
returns 950; psi
